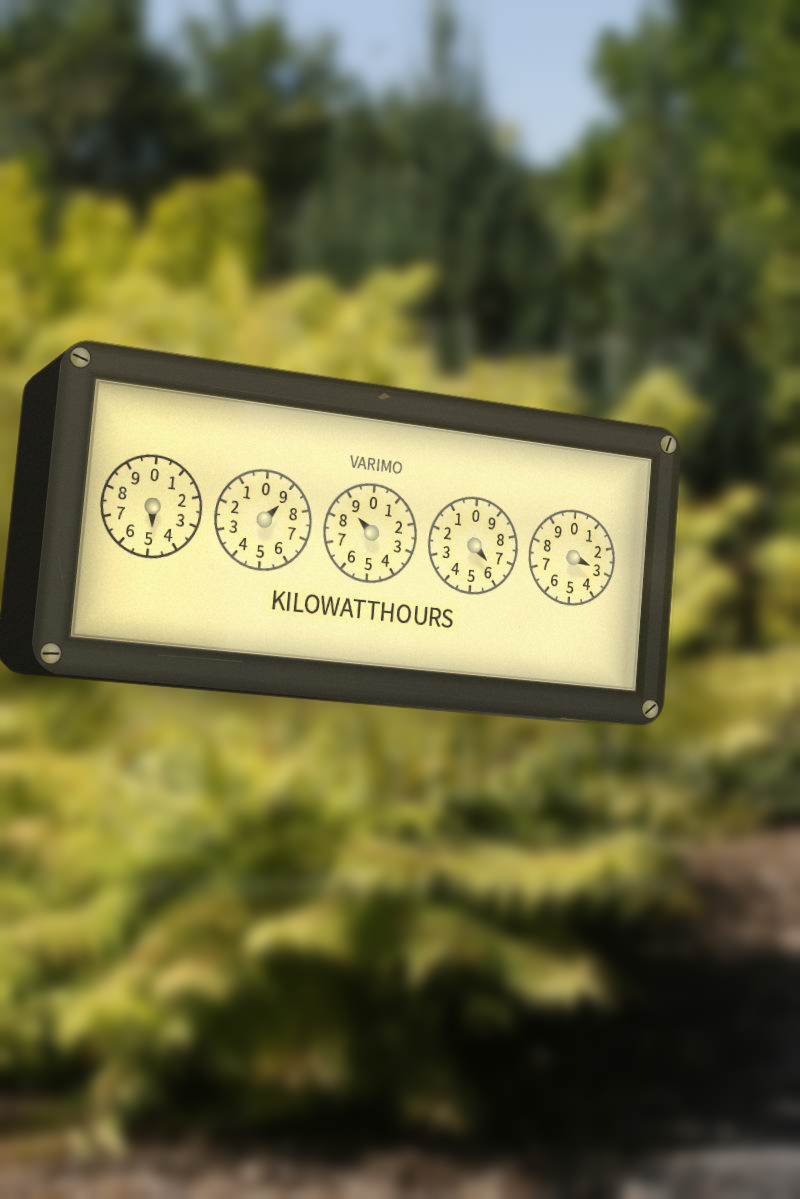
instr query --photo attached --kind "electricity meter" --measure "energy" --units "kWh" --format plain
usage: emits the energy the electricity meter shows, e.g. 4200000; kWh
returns 48863; kWh
